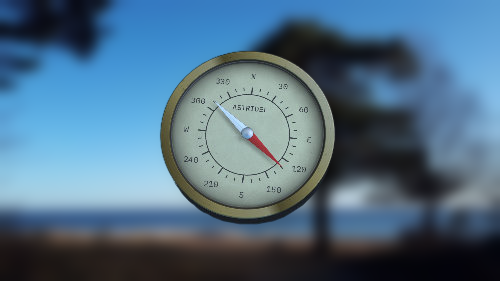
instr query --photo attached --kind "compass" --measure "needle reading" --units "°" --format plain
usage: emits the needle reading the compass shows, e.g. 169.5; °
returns 130; °
